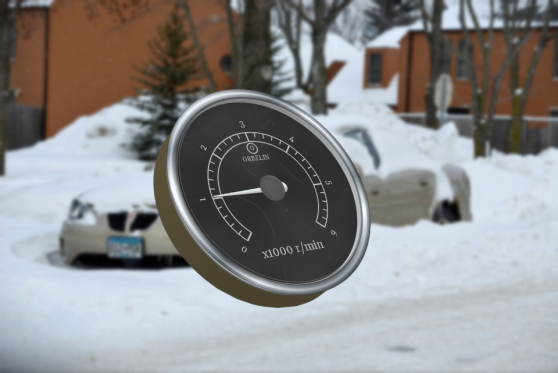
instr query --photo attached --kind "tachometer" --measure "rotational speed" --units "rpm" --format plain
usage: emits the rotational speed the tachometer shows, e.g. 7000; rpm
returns 1000; rpm
